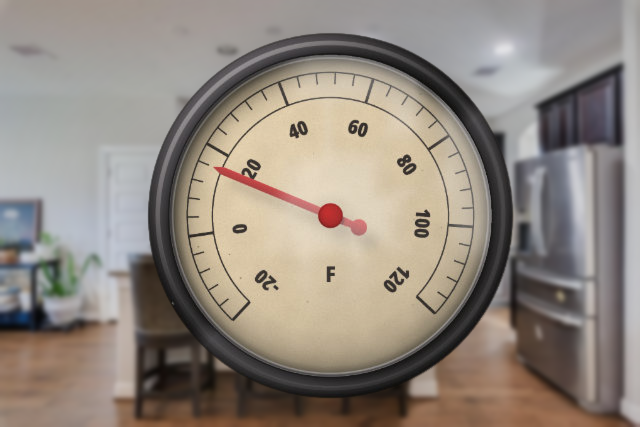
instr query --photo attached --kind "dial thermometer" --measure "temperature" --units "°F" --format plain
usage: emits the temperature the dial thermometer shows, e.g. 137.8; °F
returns 16; °F
